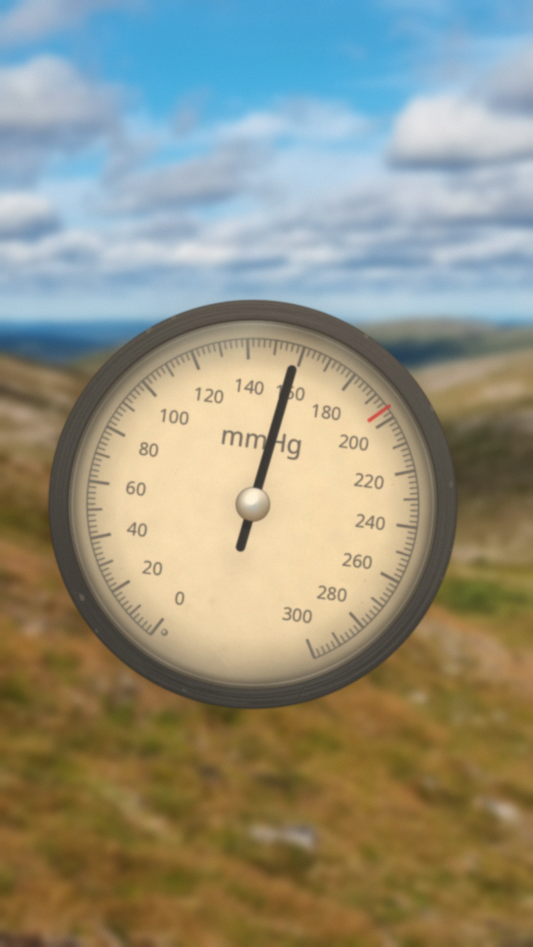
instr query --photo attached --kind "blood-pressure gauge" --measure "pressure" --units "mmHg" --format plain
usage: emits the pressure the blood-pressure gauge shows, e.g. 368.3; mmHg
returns 158; mmHg
